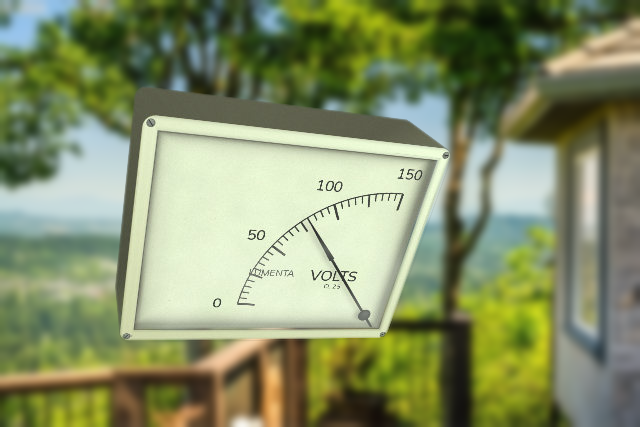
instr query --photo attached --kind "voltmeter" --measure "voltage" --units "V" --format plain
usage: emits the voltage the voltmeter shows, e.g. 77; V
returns 80; V
